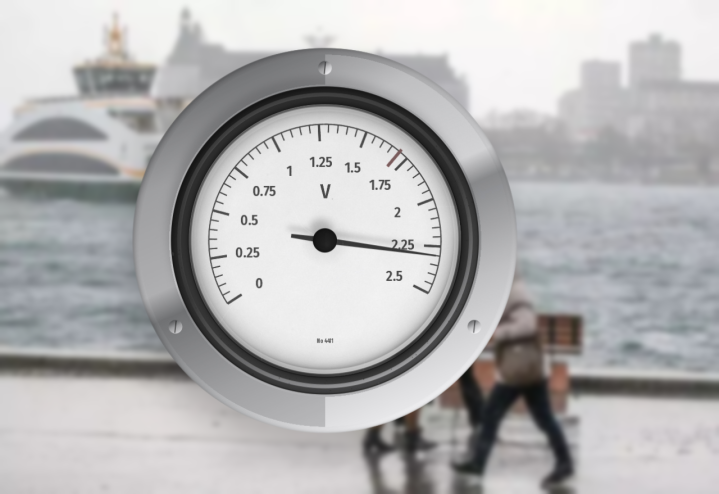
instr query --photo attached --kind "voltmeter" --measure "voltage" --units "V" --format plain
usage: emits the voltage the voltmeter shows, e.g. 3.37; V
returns 2.3; V
